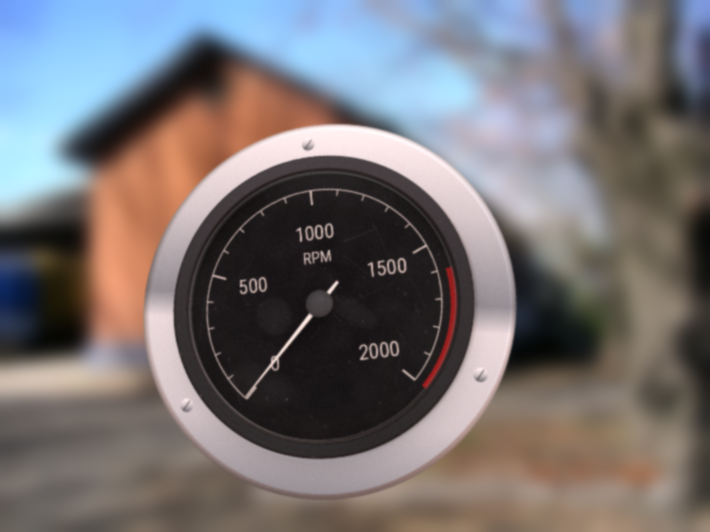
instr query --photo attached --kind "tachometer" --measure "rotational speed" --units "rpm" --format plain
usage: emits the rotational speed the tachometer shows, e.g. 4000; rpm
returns 0; rpm
